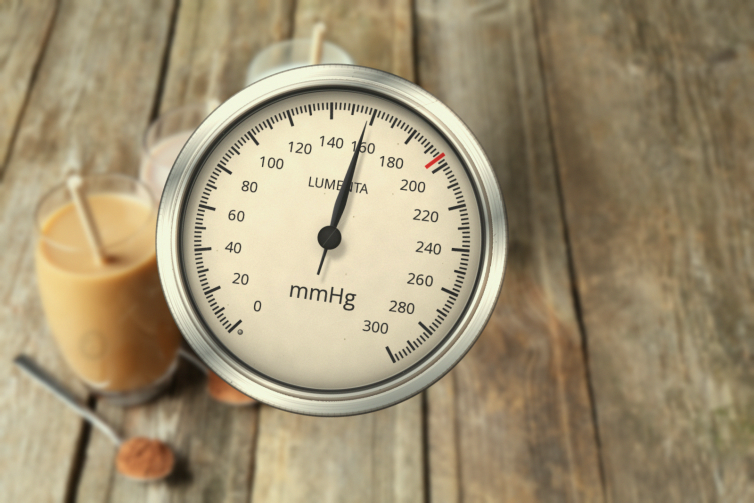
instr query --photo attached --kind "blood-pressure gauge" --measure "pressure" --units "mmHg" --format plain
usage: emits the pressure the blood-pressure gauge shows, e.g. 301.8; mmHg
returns 158; mmHg
